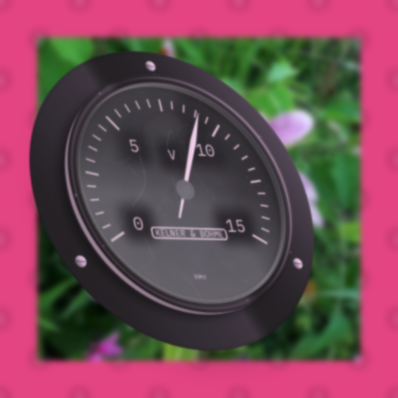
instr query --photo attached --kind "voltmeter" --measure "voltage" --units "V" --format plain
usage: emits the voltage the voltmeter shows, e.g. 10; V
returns 9; V
